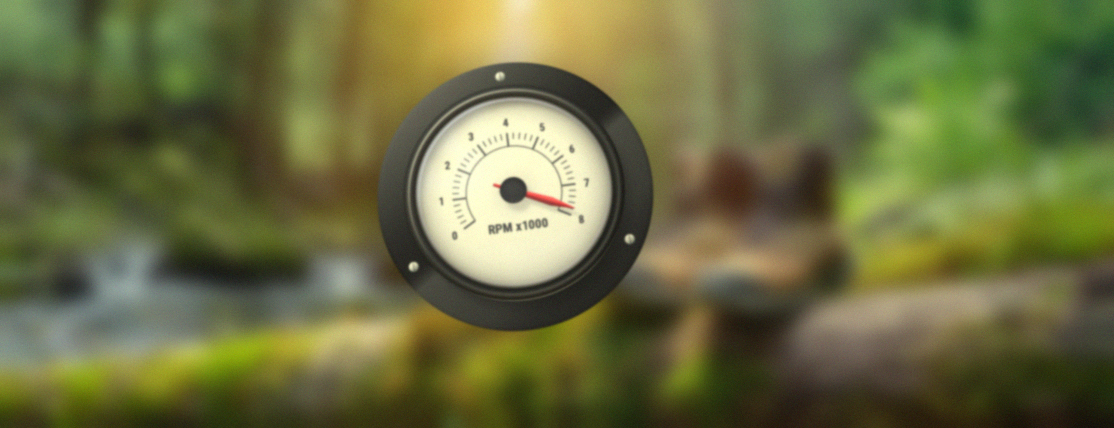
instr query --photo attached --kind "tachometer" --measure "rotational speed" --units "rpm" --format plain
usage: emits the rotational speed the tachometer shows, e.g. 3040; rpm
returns 7800; rpm
